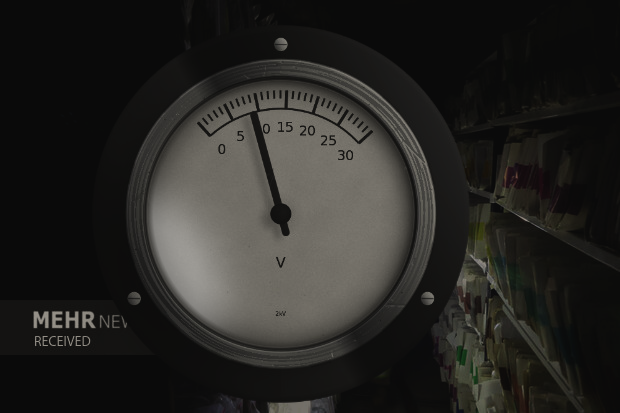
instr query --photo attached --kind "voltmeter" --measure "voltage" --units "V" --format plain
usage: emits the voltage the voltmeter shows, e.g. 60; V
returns 9; V
